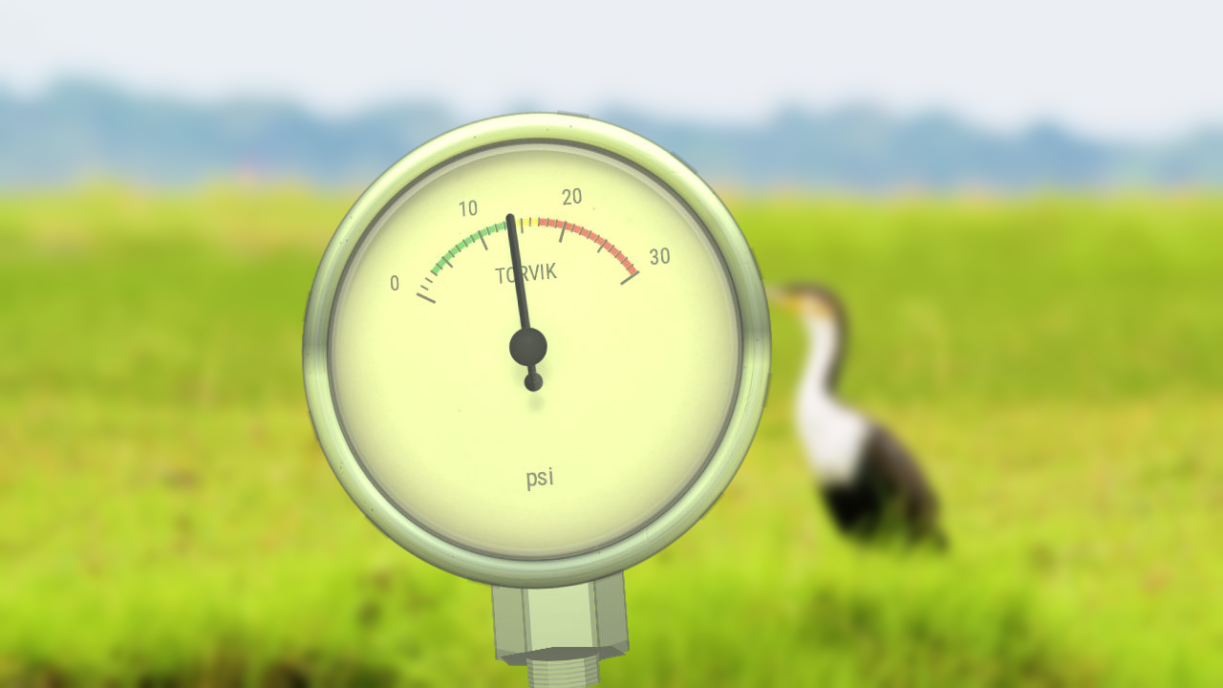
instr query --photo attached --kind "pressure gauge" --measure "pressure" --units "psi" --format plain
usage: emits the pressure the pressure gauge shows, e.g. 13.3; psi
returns 14; psi
